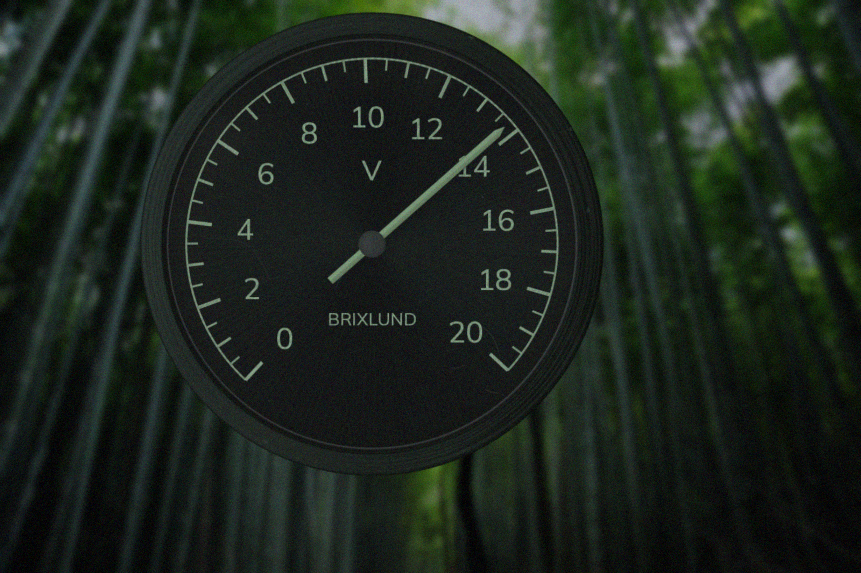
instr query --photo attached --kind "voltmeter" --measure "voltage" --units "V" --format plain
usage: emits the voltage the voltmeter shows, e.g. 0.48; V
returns 13.75; V
